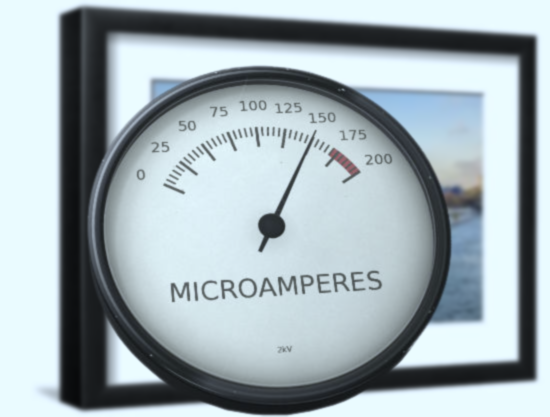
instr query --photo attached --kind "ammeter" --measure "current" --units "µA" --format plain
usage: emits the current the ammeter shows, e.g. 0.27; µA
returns 150; µA
